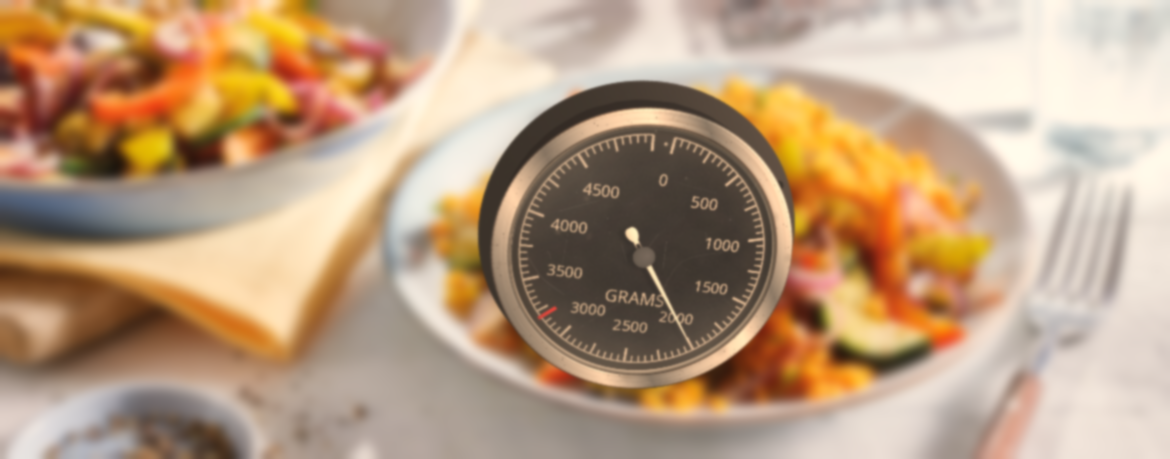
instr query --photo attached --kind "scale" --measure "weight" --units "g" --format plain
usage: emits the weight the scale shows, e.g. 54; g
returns 2000; g
